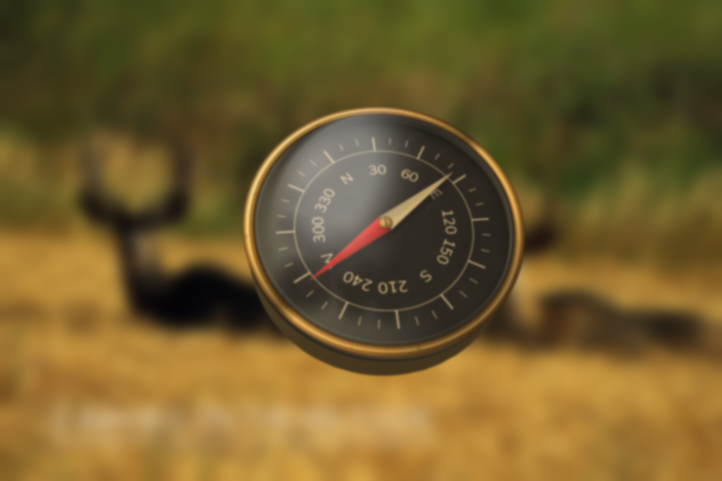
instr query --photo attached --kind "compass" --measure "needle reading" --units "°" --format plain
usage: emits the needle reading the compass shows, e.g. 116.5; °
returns 265; °
